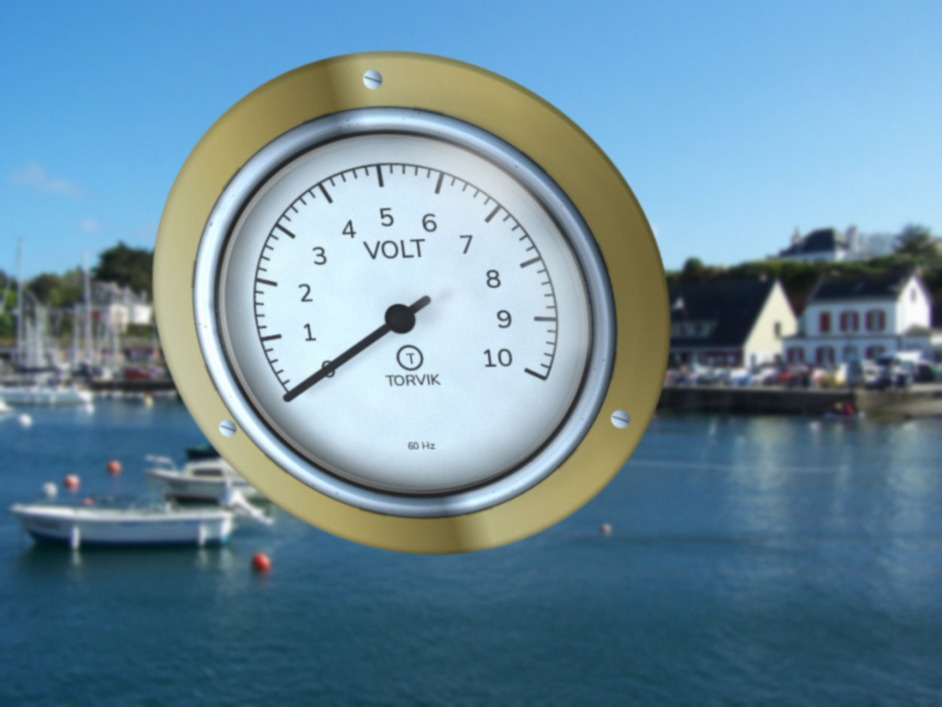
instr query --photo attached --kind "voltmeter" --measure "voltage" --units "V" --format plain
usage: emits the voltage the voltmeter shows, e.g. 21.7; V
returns 0; V
